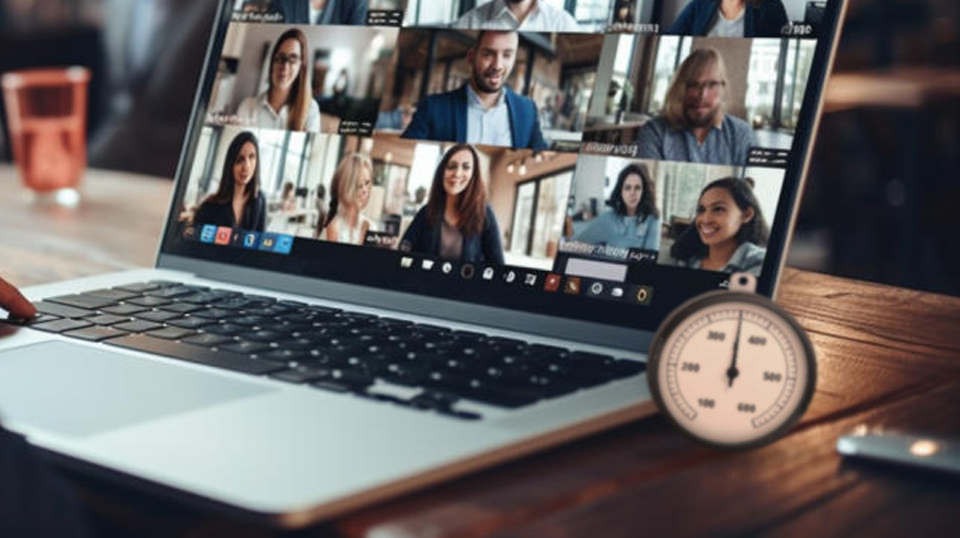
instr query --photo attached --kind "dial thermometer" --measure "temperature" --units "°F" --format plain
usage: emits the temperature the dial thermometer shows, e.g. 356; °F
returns 350; °F
